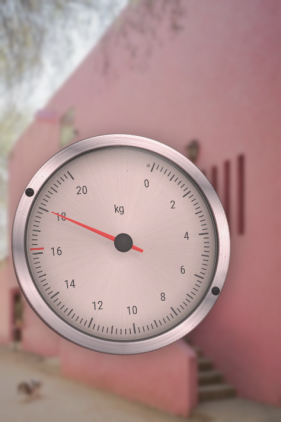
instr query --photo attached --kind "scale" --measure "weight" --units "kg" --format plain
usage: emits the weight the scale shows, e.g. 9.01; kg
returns 18; kg
